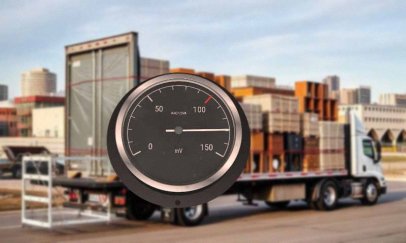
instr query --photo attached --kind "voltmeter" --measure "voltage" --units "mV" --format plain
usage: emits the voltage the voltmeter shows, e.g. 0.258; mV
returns 130; mV
